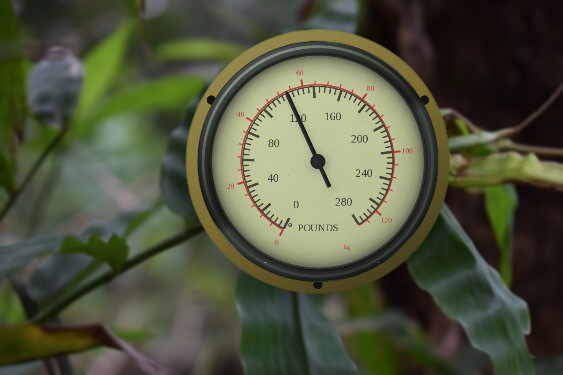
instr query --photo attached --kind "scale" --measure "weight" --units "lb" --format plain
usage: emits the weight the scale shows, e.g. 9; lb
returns 120; lb
